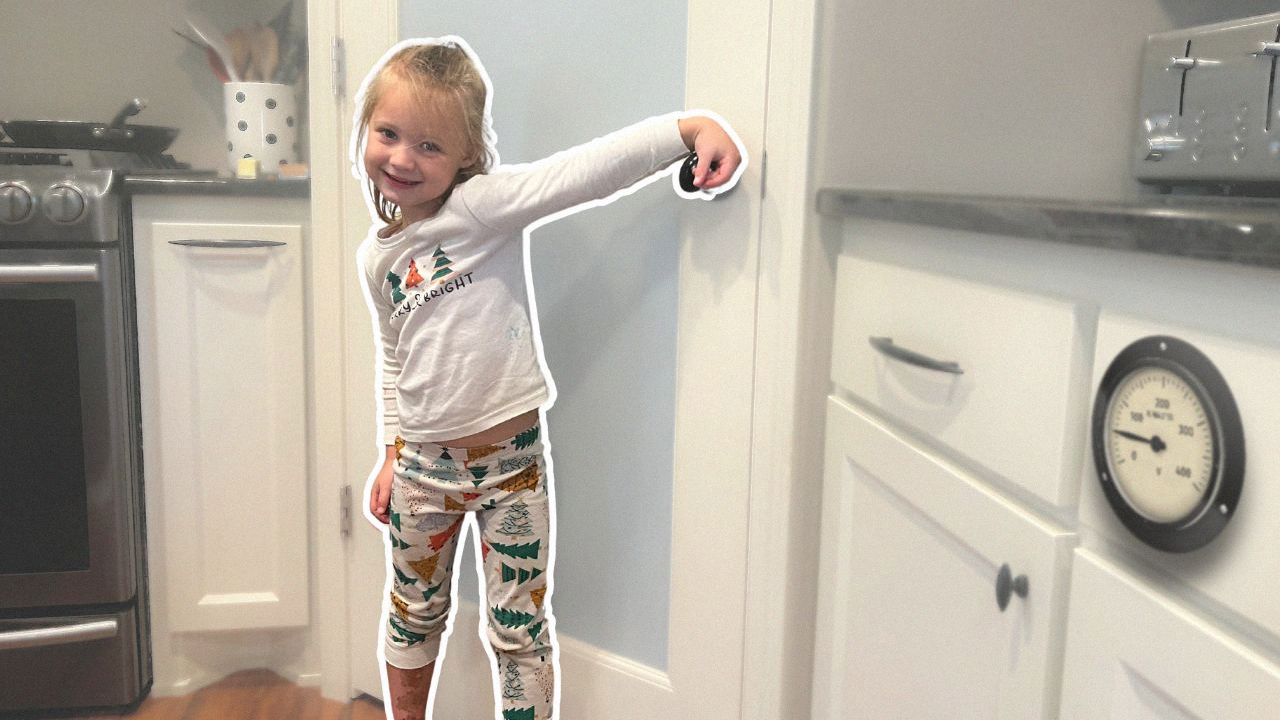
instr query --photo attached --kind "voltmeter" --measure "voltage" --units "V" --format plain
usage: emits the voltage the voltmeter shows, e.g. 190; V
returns 50; V
